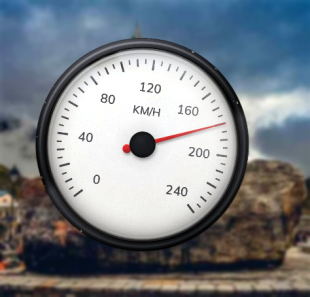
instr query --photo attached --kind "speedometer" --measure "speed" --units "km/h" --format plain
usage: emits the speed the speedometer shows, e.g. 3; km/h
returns 180; km/h
